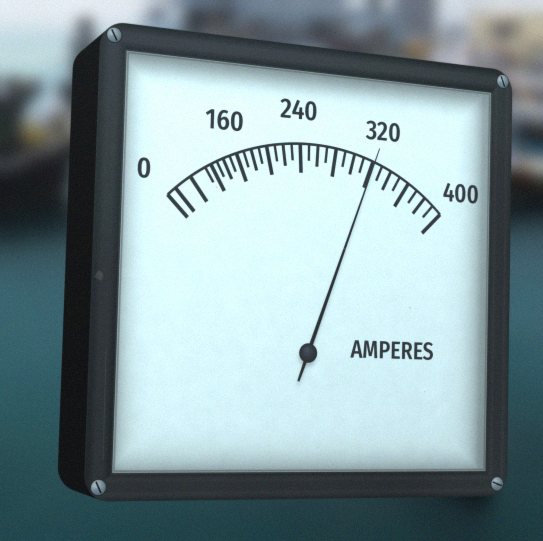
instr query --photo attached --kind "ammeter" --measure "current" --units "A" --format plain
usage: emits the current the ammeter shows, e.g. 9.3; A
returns 320; A
